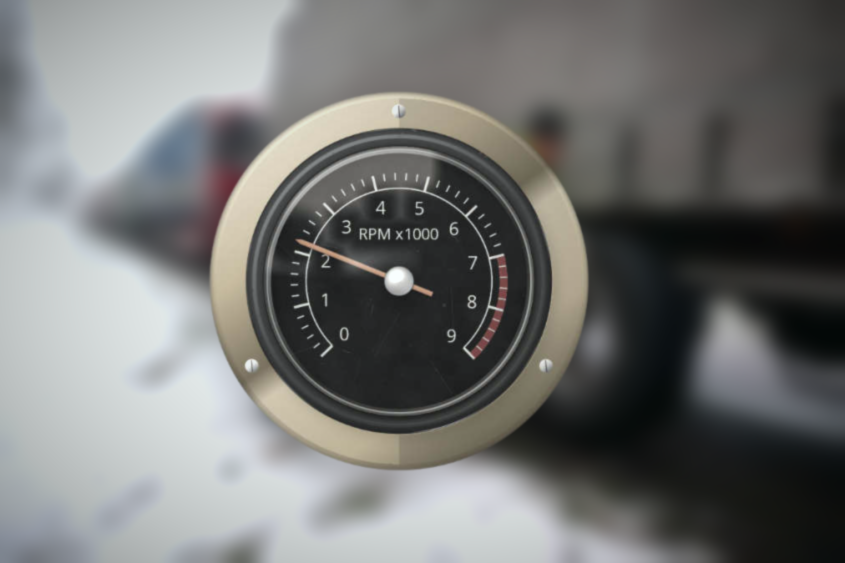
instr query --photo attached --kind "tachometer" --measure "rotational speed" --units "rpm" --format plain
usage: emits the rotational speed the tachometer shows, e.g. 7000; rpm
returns 2200; rpm
